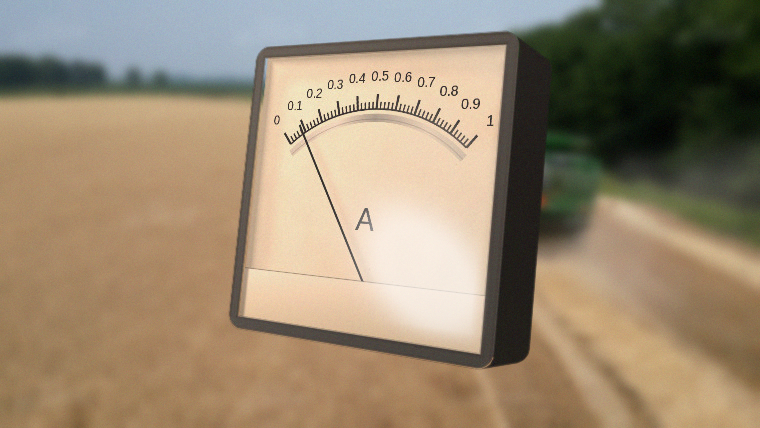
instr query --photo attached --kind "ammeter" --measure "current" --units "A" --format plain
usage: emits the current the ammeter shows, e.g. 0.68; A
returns 0.1; A
